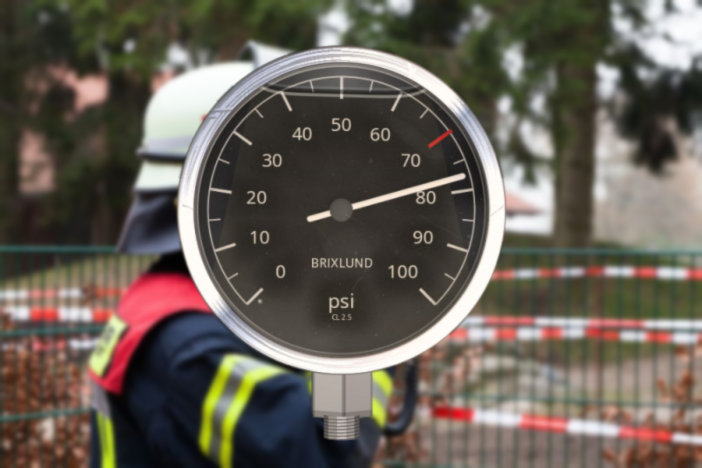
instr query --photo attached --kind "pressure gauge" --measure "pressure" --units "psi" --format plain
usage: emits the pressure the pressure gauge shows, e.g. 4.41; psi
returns 77.5; psi
